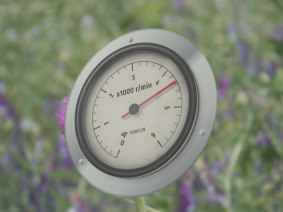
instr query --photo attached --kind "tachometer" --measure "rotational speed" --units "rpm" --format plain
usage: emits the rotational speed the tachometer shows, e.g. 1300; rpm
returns 4400; rpm
